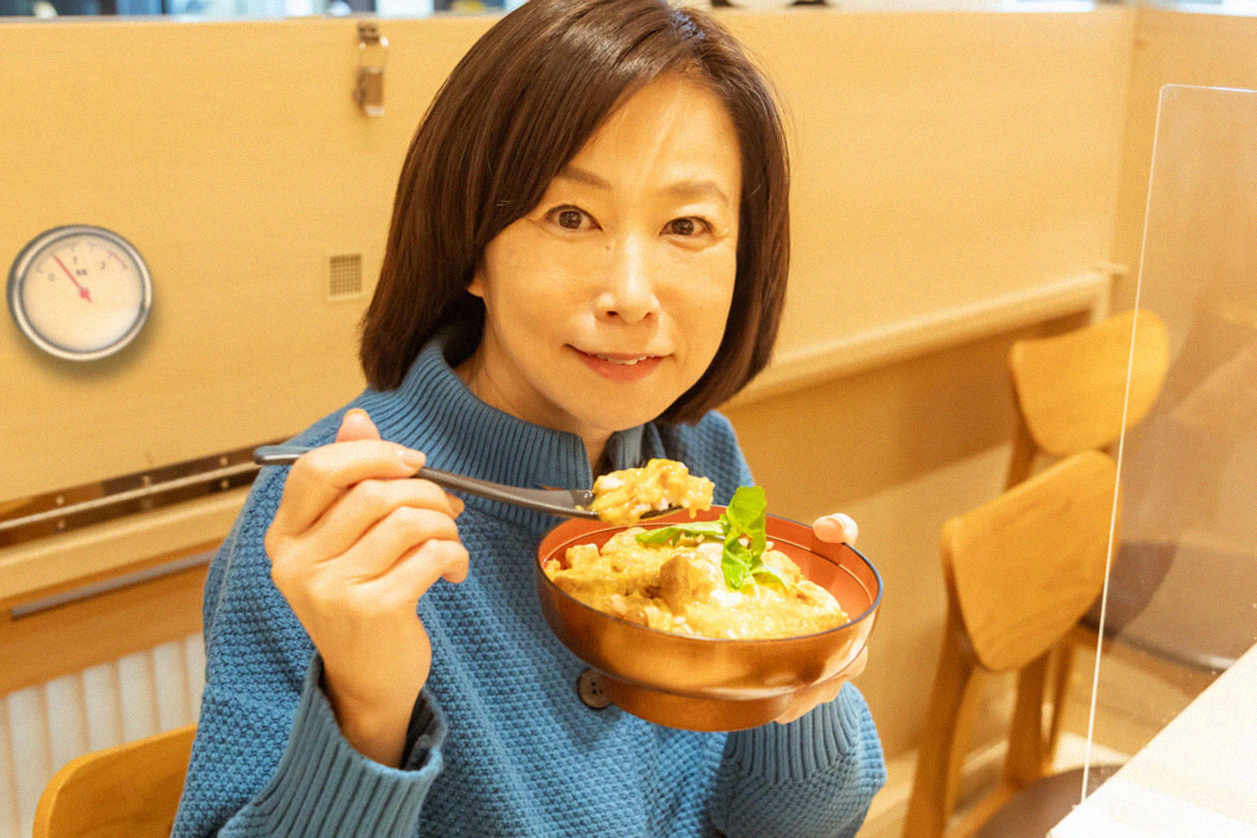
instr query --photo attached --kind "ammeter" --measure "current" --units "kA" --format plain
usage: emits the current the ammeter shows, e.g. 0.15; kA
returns 0.5; kA
